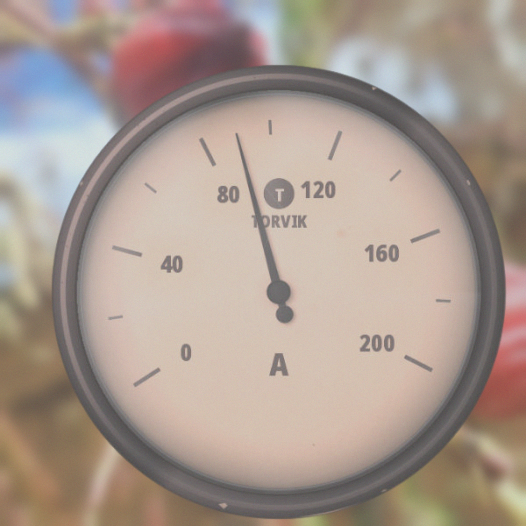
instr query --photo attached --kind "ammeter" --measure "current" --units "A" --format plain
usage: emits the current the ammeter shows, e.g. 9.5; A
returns 90; A
